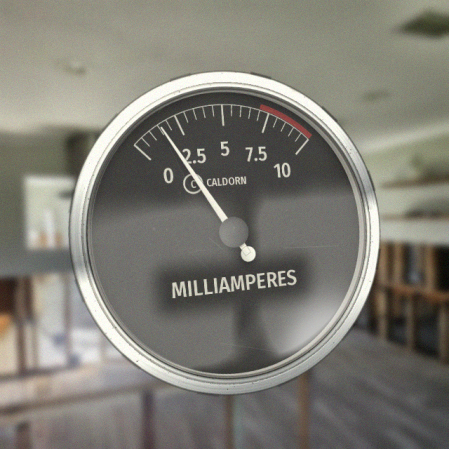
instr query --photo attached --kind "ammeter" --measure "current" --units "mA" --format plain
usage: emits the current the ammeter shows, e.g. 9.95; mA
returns 1.5; mA
